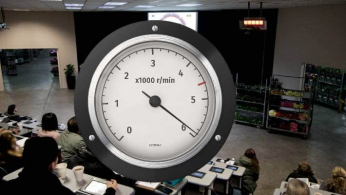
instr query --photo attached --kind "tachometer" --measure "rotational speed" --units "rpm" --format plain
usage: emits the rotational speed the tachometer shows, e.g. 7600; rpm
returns 5900; rpm
